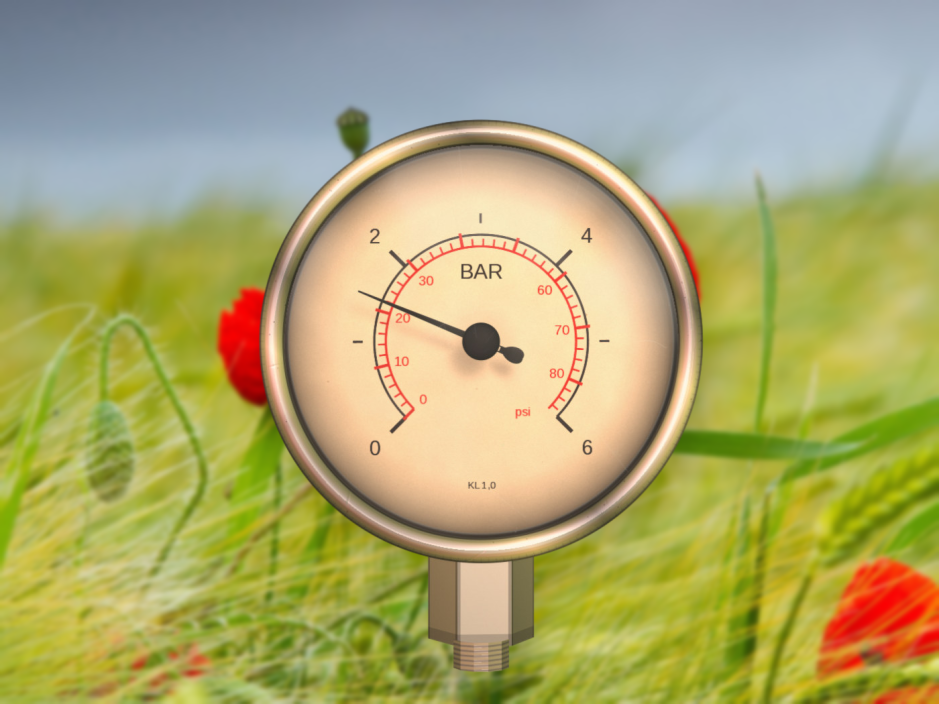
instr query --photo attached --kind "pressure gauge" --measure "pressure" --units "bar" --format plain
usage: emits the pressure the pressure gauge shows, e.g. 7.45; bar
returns 1.5; bar
